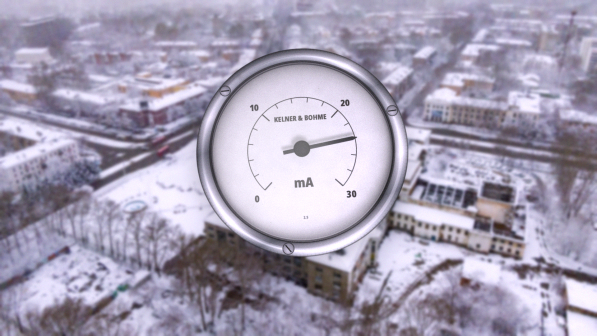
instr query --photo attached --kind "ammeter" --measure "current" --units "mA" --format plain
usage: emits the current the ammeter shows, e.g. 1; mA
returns 24; mA
